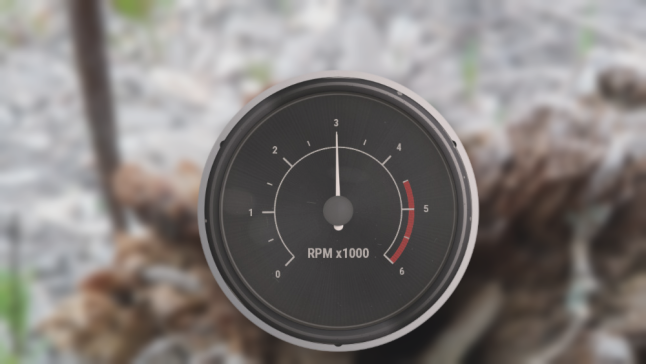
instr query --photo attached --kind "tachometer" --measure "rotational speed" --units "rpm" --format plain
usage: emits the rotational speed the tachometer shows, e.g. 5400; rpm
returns 3000; rpm
